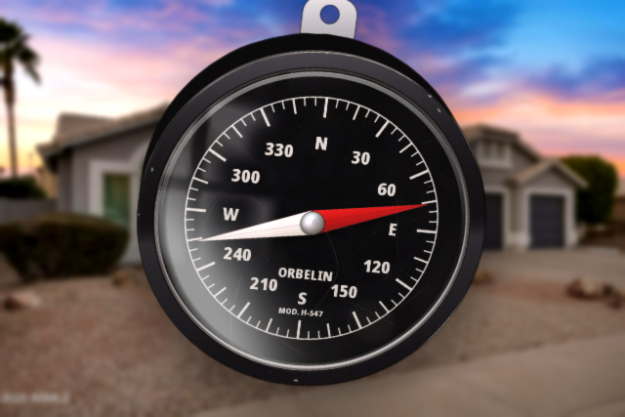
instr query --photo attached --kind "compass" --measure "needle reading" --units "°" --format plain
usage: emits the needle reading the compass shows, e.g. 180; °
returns 75; °
